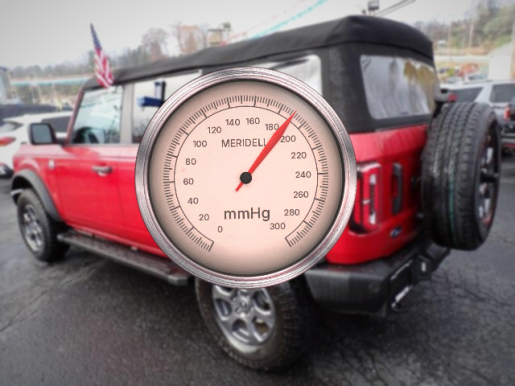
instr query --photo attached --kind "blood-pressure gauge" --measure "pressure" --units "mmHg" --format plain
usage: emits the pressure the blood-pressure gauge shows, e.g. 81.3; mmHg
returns 190; mmHg
